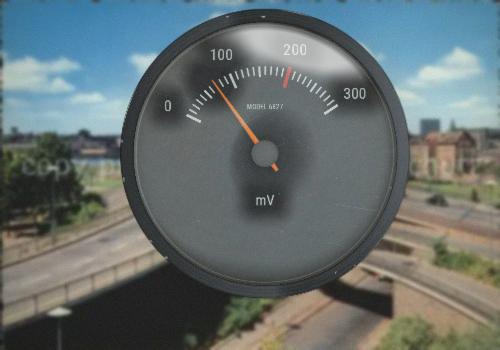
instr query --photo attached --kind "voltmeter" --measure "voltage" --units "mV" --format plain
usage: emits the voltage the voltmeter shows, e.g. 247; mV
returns 70; mV
